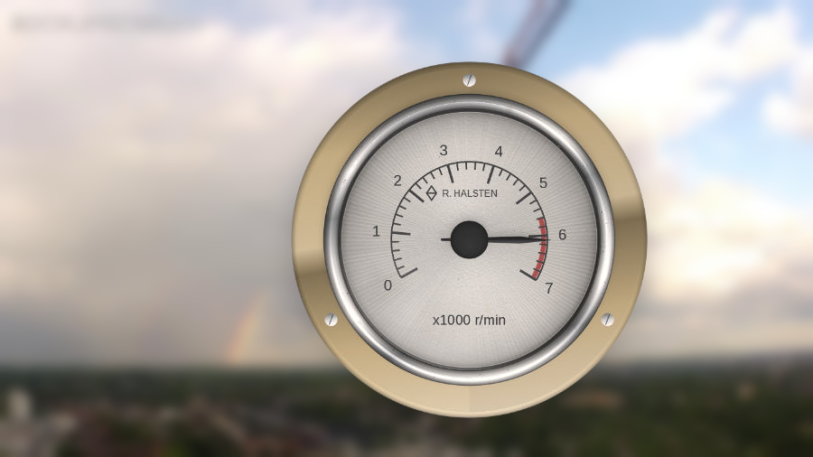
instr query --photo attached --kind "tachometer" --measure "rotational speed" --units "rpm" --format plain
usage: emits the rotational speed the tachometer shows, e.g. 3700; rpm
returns 6100; rpm
